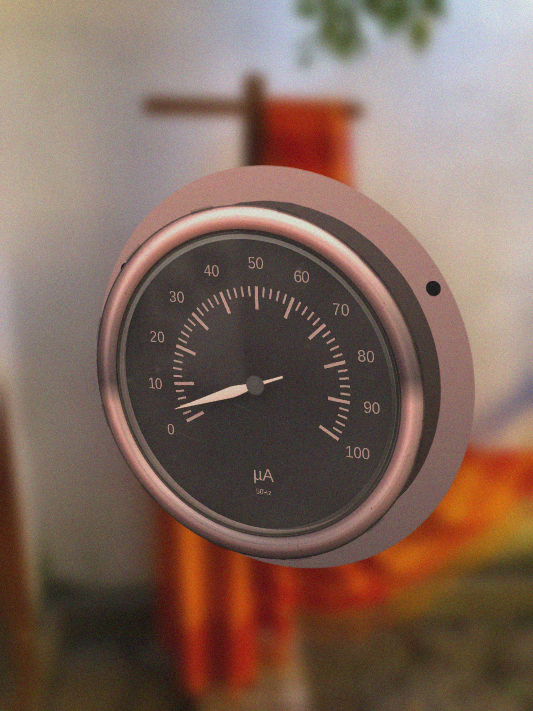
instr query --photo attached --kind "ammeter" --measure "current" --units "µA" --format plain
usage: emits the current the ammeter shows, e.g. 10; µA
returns 4; µA
